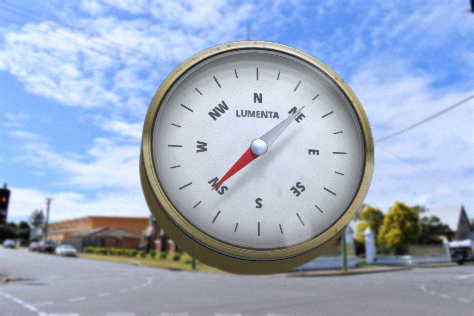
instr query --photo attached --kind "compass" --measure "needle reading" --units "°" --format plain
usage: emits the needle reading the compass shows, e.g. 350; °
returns 225; °
